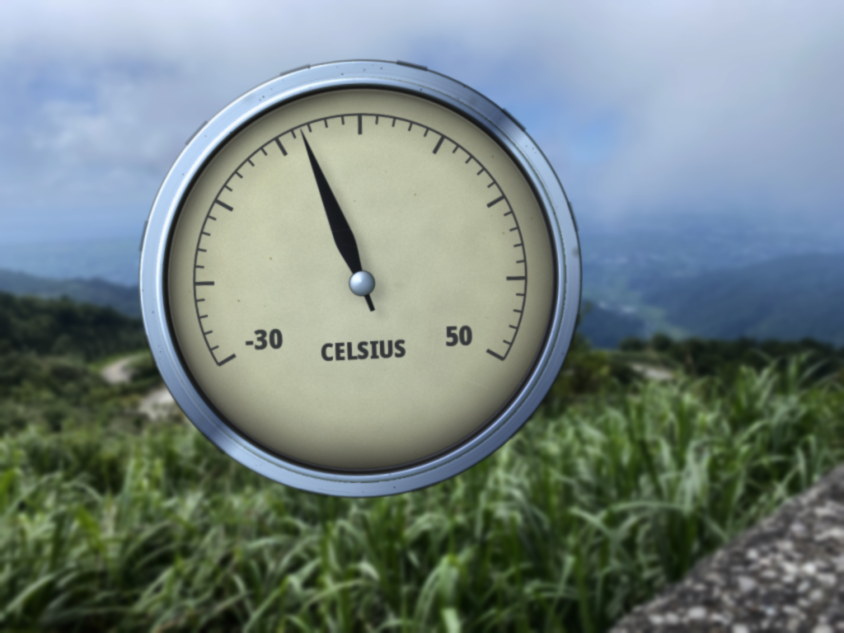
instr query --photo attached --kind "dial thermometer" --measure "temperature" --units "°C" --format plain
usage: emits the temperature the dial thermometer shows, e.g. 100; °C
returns 3; °C
